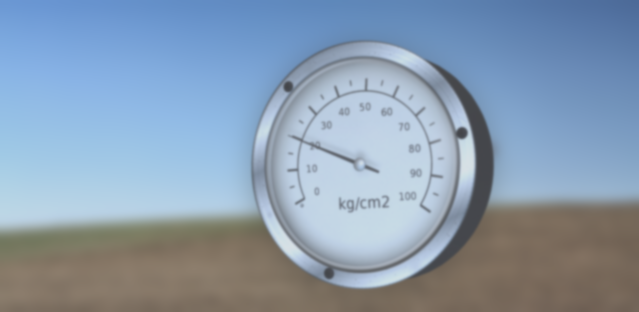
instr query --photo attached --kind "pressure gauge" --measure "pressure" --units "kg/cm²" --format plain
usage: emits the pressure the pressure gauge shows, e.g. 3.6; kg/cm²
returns 20; kg/cm²
